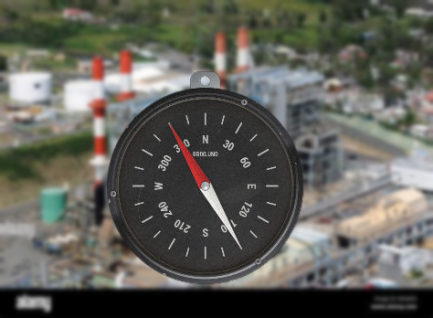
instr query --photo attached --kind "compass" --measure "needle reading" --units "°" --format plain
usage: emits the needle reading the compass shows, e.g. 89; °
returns 330; °
